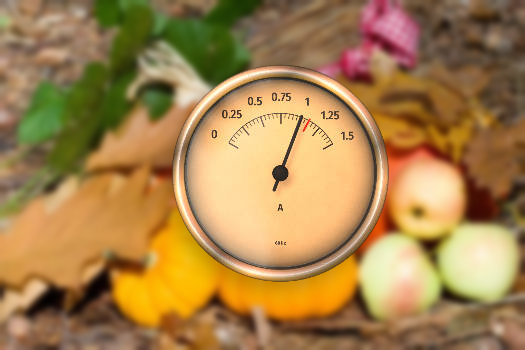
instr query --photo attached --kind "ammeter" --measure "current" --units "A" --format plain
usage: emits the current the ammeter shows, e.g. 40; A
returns 1; A
